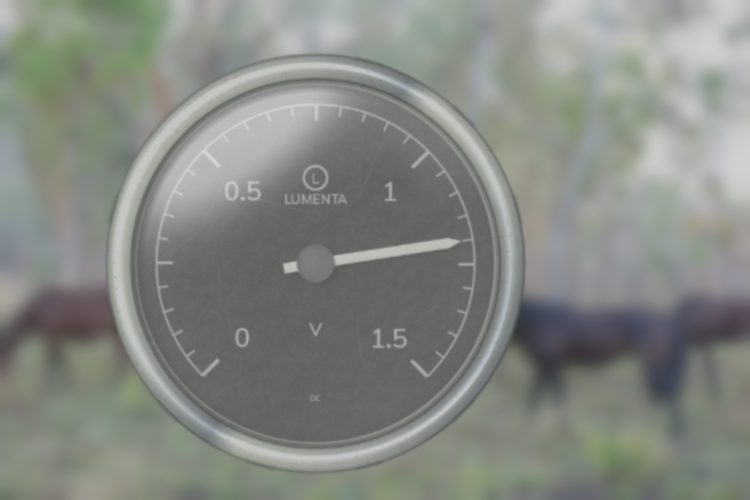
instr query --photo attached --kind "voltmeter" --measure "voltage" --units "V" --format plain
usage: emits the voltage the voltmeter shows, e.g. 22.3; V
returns 1.2; V
